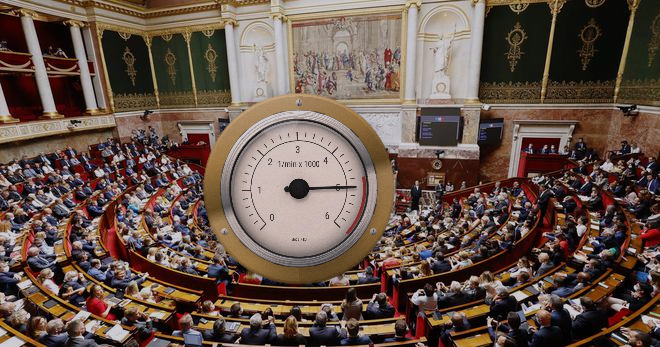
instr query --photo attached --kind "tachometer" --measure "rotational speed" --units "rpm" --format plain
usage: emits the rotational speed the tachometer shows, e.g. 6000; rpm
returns 5000; rpm
